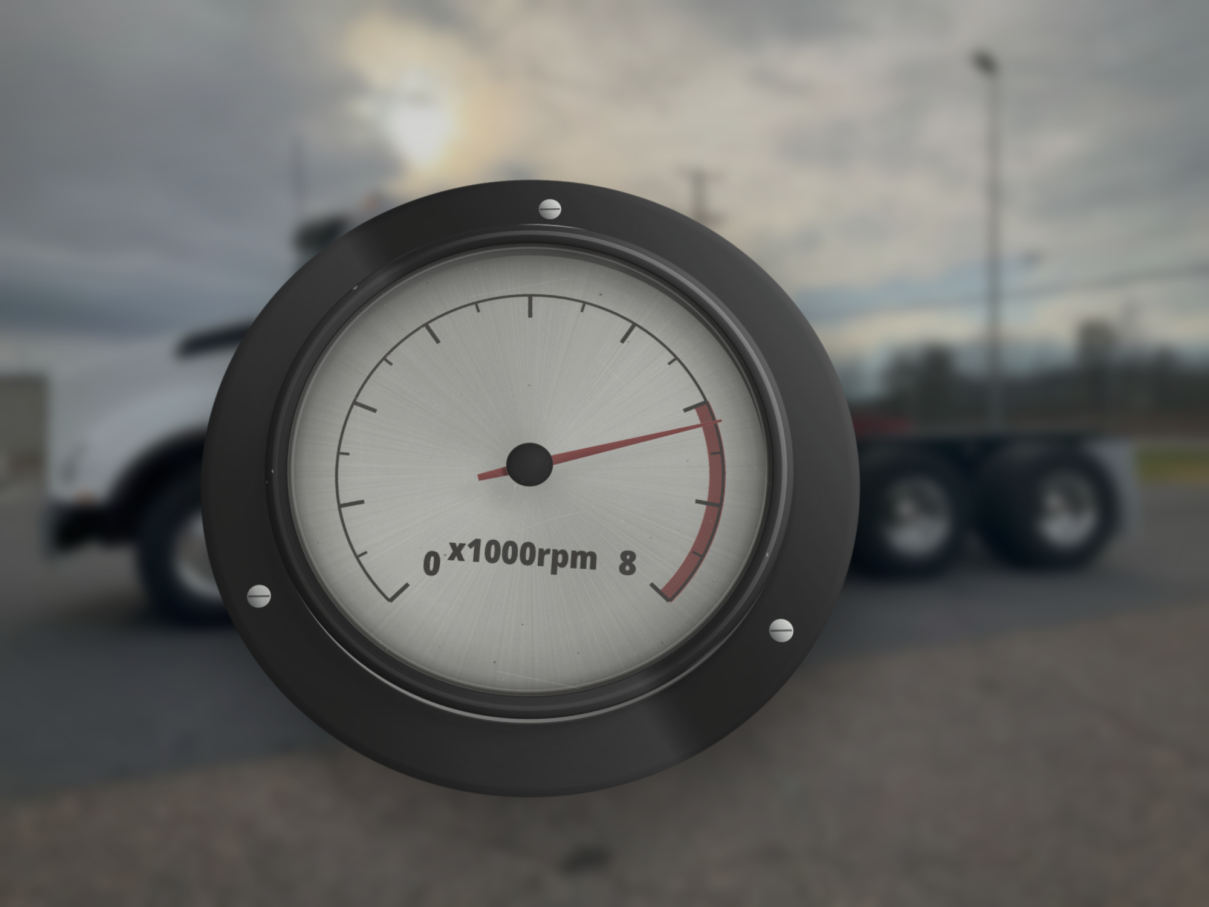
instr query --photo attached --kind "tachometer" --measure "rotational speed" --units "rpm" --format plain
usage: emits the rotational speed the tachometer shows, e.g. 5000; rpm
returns 6250; rpm
